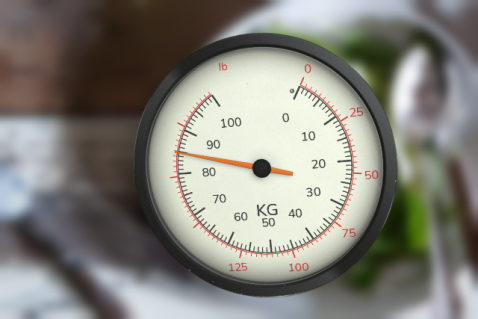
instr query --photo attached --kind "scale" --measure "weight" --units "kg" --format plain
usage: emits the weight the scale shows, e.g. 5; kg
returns 85; kg
